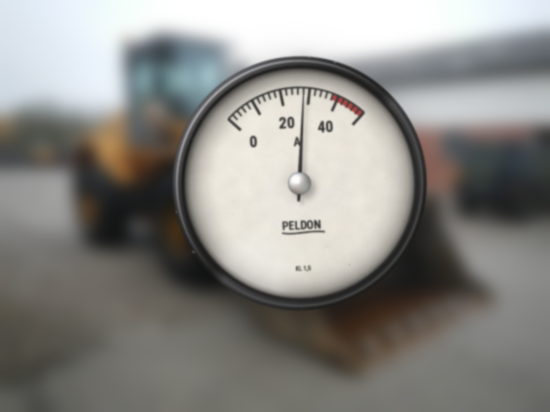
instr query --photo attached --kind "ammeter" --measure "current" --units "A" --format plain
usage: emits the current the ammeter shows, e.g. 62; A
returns 28; A
